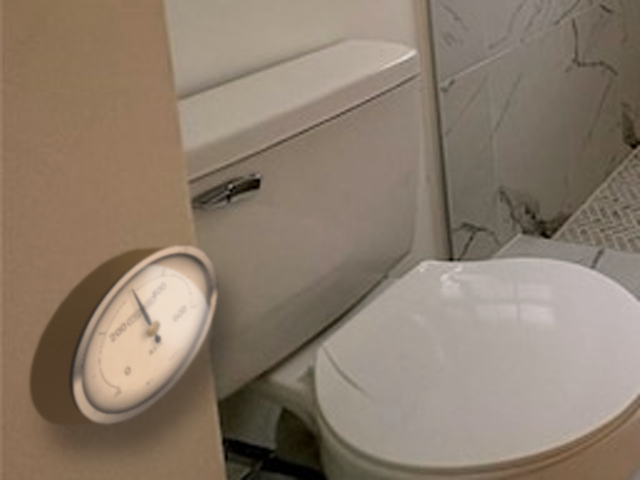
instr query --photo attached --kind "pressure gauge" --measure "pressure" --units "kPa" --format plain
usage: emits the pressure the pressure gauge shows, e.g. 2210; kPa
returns 300; kPa
